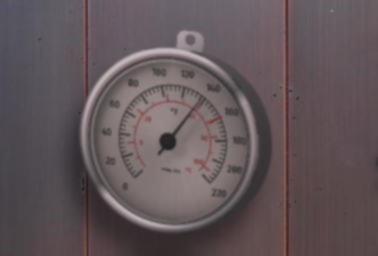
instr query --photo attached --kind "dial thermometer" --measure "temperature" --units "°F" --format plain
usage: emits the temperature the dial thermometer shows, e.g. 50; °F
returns 140; °F
